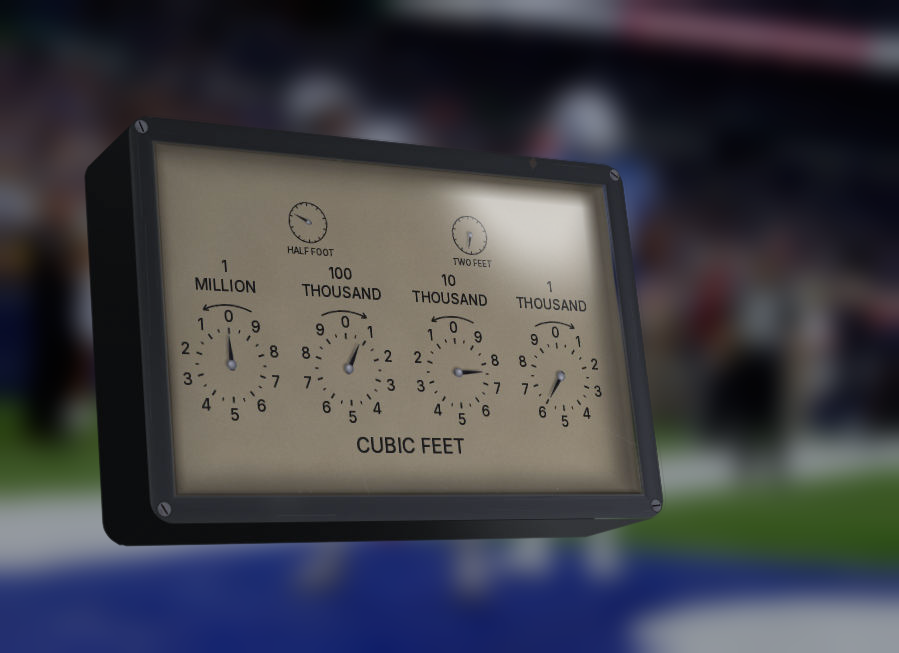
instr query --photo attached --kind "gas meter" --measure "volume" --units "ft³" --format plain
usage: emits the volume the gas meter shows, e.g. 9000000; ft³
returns 7600; ft³
